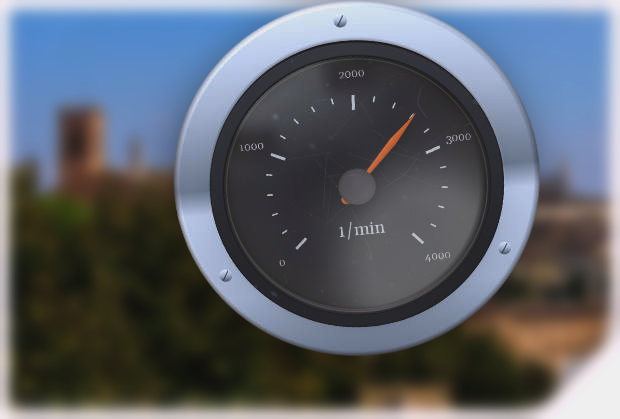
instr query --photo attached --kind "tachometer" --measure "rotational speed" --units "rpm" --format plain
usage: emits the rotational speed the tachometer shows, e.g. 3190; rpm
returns 2600; rpm
